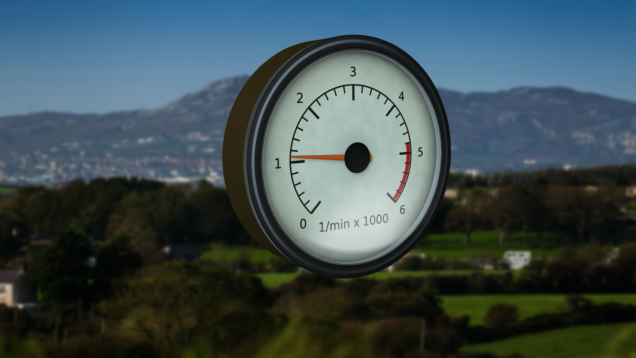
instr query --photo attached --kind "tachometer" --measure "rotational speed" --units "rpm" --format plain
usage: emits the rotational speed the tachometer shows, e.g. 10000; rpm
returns 1100; rpm
